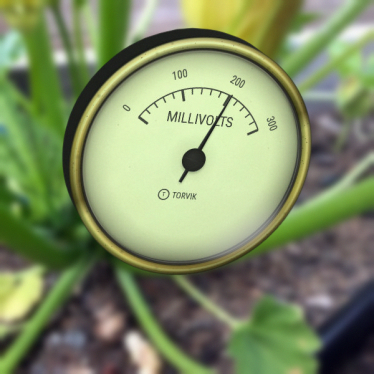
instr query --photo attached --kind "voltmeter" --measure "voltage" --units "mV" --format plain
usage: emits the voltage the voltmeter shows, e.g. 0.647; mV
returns 200; mV
